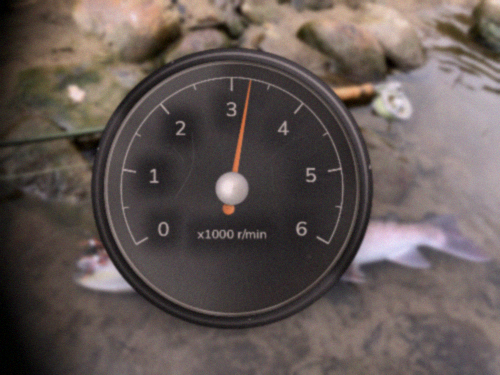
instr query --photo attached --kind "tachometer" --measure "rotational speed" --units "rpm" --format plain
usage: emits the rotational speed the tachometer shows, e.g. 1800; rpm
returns 3250; rpm
